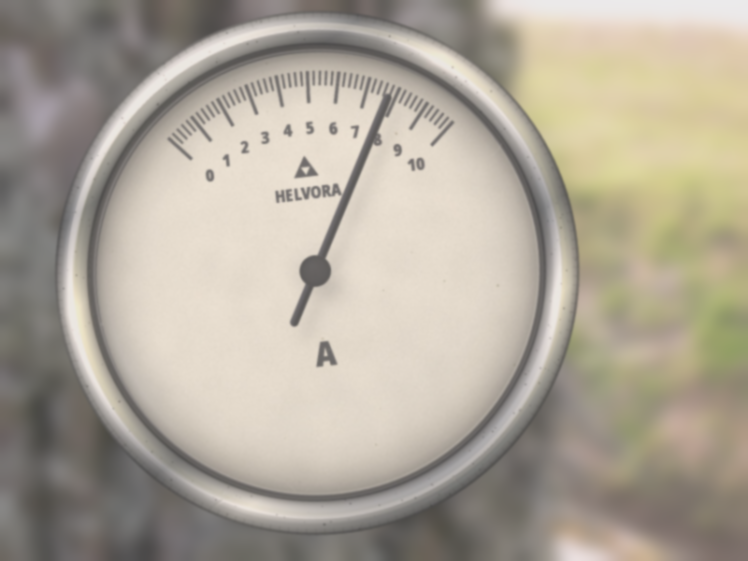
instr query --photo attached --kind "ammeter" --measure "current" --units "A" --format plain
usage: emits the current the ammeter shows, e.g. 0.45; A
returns 7.8; A
